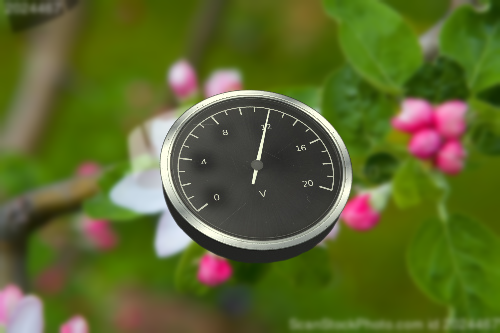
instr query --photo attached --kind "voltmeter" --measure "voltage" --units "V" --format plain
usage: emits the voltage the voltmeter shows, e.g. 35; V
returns 12; V
